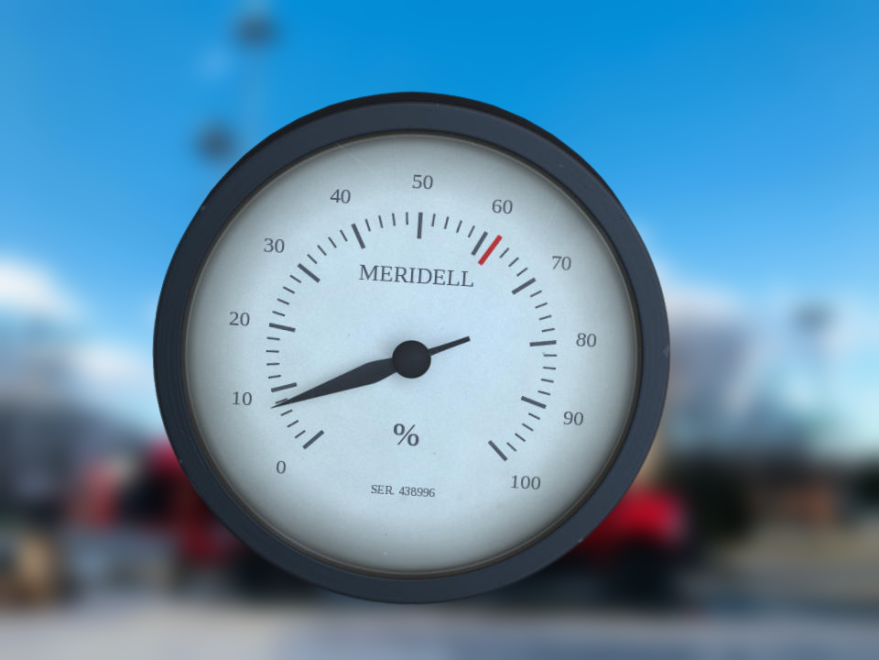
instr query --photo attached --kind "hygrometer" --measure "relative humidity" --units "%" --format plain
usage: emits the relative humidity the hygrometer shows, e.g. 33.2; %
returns 8; %
